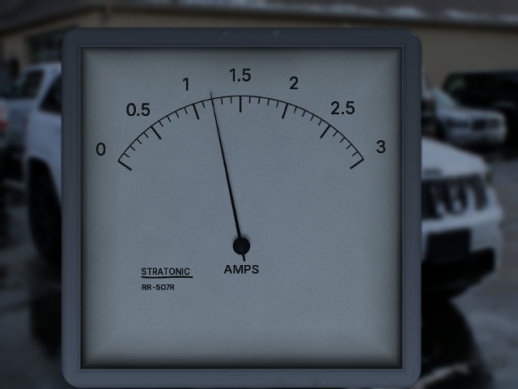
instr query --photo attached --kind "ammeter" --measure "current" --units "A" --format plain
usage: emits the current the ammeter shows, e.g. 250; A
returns 1.2; A
